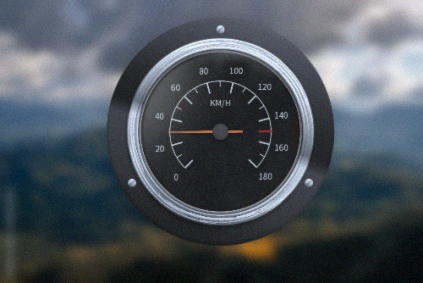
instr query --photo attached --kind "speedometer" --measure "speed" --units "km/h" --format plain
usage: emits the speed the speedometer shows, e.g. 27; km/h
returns 30; km/h
